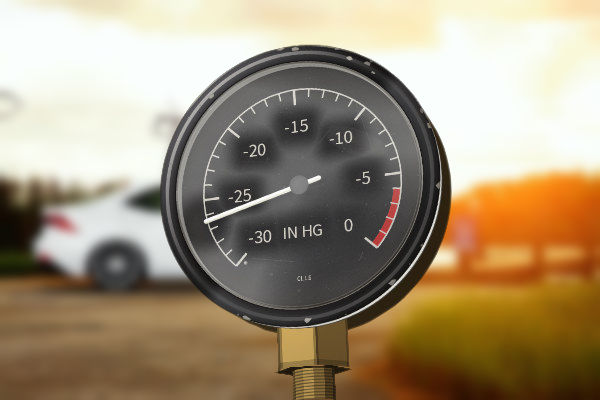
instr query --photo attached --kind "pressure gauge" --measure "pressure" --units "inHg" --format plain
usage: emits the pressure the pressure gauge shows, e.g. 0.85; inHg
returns -26.5; inHg
